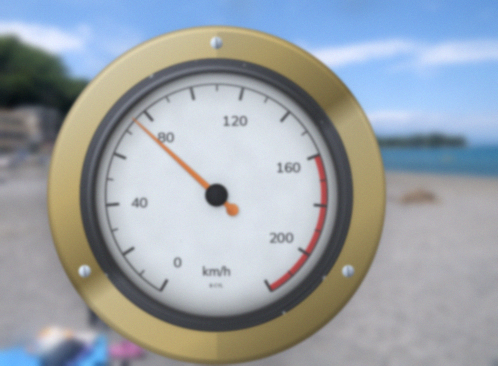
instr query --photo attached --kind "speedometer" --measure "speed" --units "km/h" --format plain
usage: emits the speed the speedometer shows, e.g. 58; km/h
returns 75; km/h
